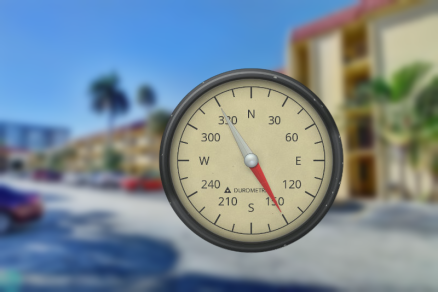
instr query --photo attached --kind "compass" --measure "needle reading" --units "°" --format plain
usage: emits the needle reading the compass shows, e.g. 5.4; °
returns 150; °
